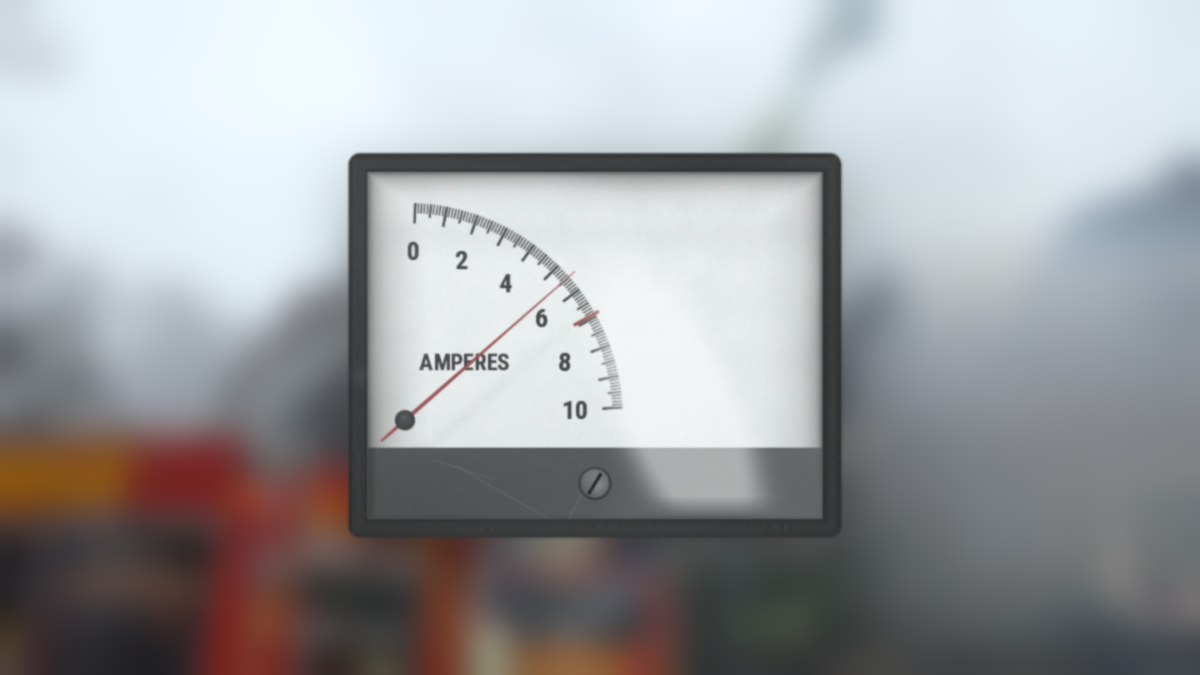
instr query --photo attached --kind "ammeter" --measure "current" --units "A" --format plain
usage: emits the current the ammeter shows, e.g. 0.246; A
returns 5.5; A
